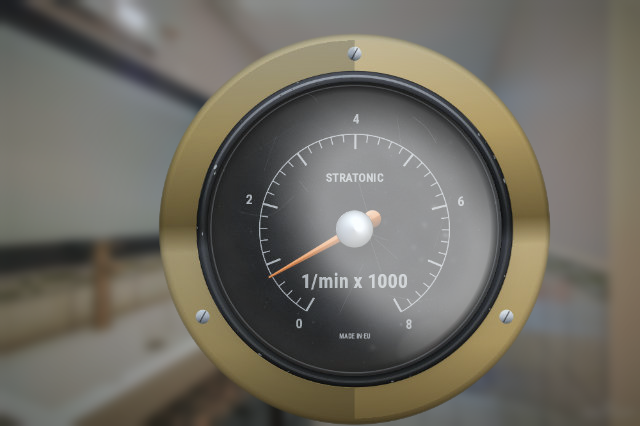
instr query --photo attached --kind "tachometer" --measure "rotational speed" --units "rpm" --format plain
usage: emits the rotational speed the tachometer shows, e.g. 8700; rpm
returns 800; rpm
